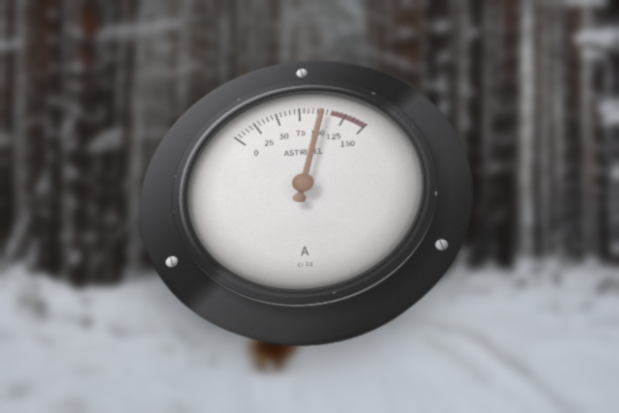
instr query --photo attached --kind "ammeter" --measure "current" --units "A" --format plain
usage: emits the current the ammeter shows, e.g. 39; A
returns 100; A
